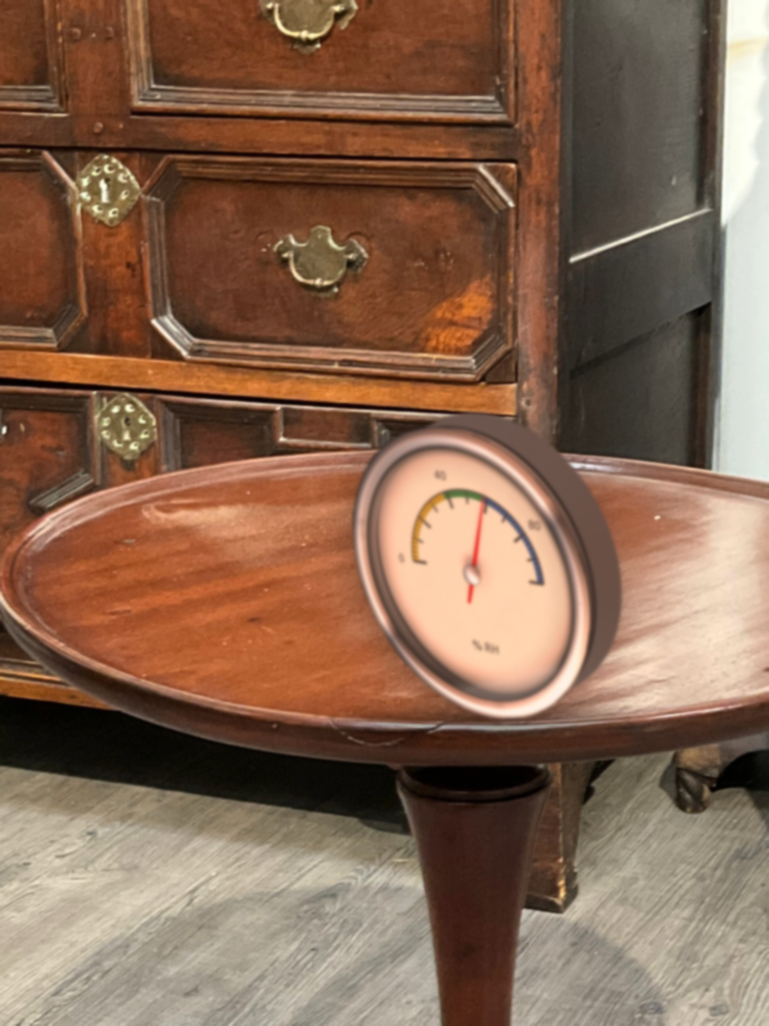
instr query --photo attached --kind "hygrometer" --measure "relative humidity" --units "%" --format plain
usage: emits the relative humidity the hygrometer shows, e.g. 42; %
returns 60; %
